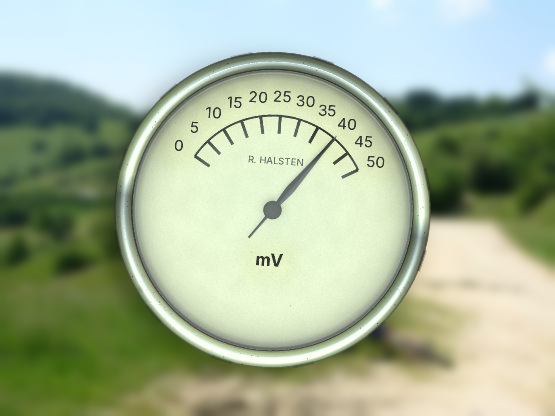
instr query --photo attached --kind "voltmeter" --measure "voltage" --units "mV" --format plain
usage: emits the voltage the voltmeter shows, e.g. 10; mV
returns 40; mV
